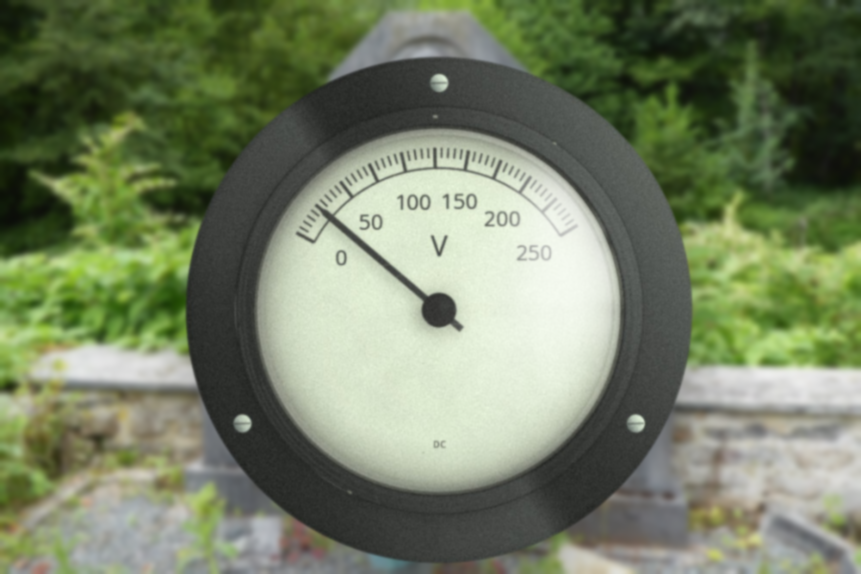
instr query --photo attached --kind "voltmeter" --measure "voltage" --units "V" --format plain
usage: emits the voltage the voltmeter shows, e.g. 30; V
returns 25; V
